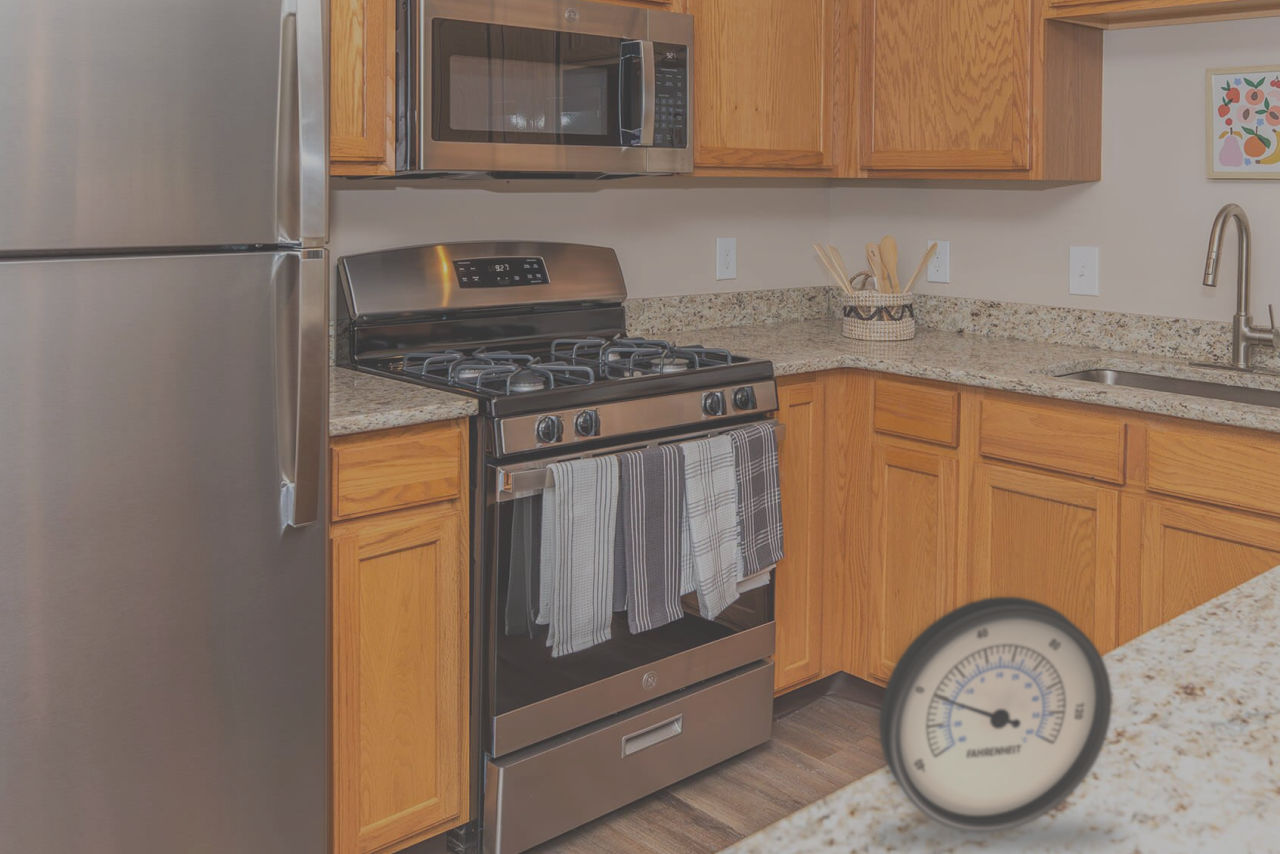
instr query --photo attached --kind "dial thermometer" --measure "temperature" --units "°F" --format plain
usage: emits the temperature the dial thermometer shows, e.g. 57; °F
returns 0; °F
